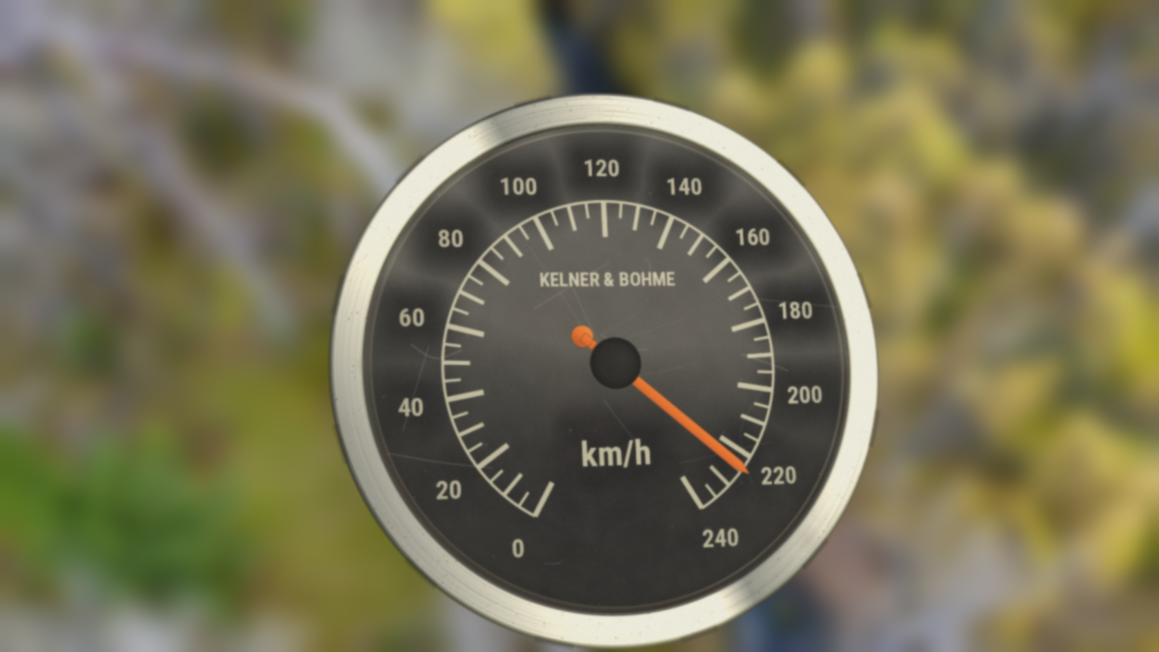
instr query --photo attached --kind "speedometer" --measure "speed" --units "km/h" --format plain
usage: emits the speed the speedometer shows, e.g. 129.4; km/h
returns 225; km/h
